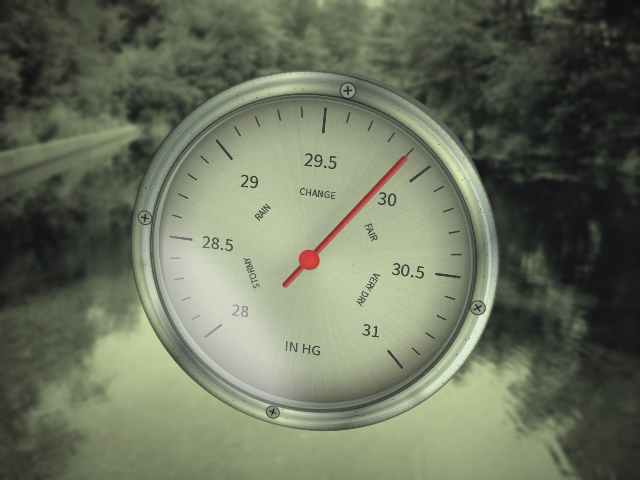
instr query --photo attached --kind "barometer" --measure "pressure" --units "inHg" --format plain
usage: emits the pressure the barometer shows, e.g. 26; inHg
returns 29.9; inHg
